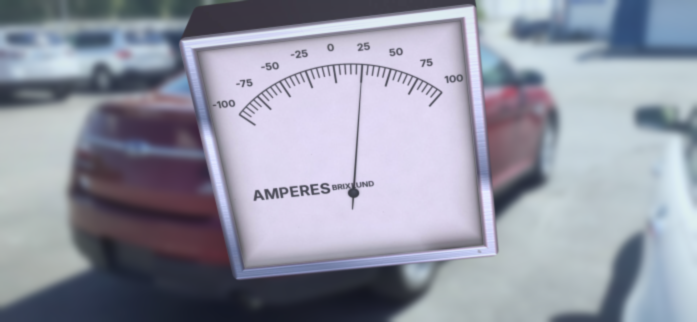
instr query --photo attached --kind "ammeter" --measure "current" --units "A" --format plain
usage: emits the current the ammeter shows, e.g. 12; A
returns 25; A
